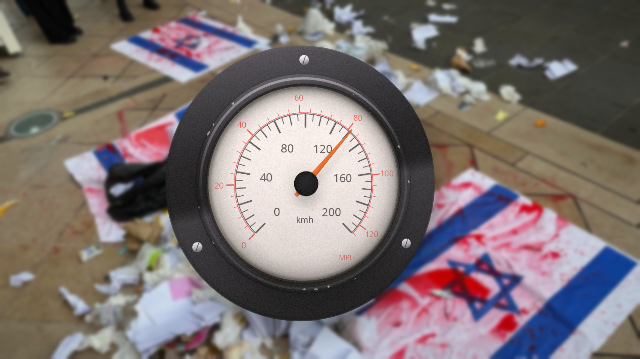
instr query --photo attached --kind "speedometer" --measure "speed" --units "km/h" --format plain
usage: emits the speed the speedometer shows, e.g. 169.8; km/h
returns 130; km/h
